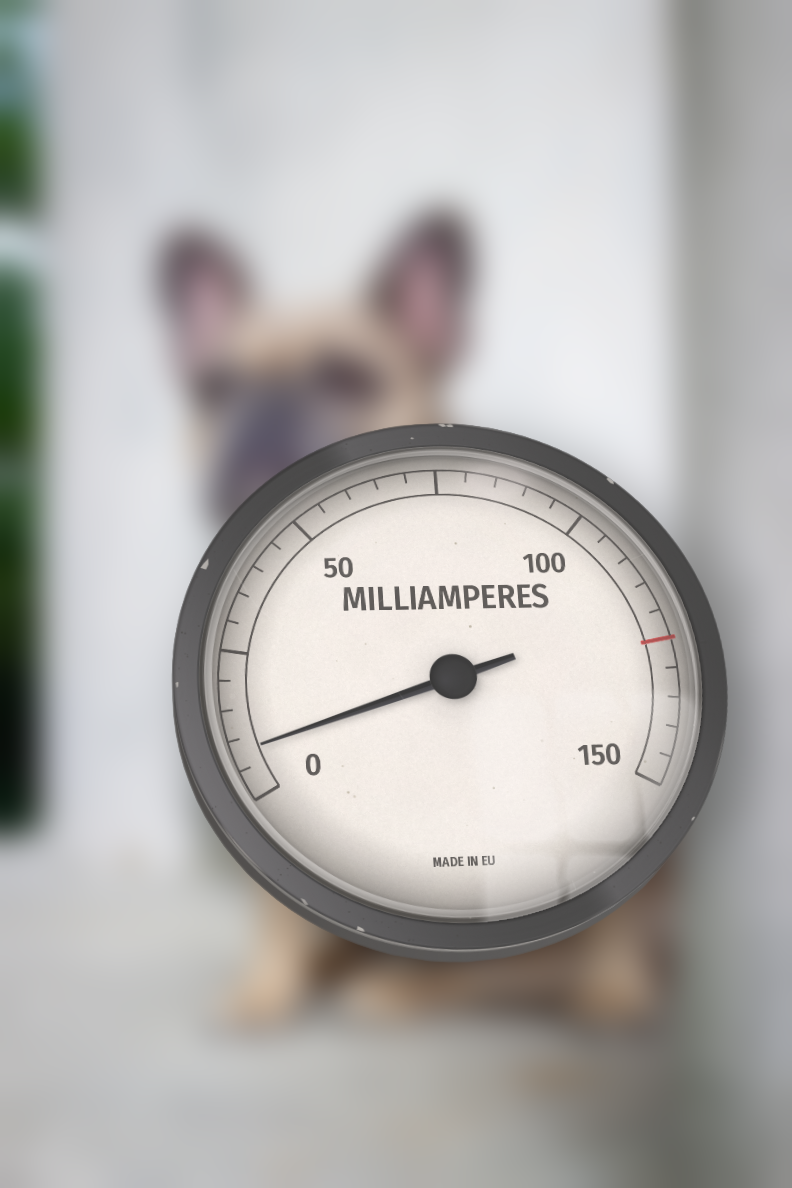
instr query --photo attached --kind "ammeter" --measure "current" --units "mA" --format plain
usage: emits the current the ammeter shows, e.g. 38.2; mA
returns 7.5; mA
